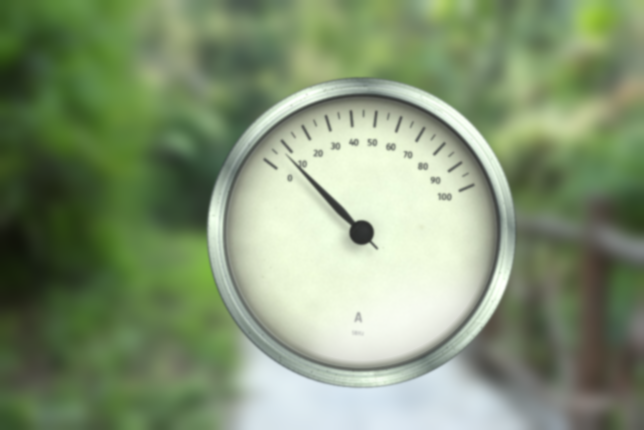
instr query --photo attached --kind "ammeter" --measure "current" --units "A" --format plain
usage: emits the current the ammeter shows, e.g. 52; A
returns 7.5; A
